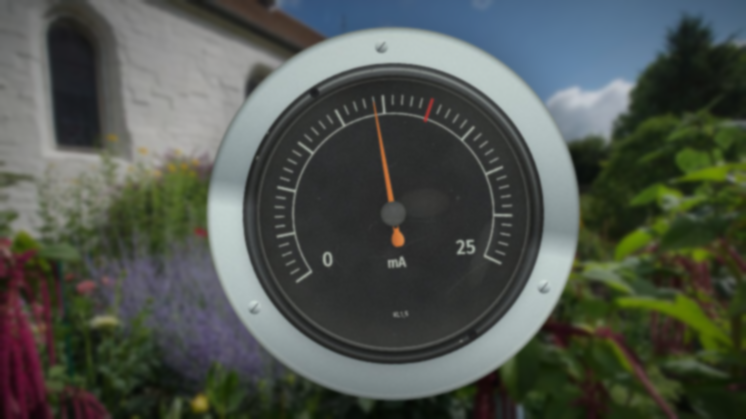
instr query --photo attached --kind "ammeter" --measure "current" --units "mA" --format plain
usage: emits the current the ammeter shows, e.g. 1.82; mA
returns 12; mA
